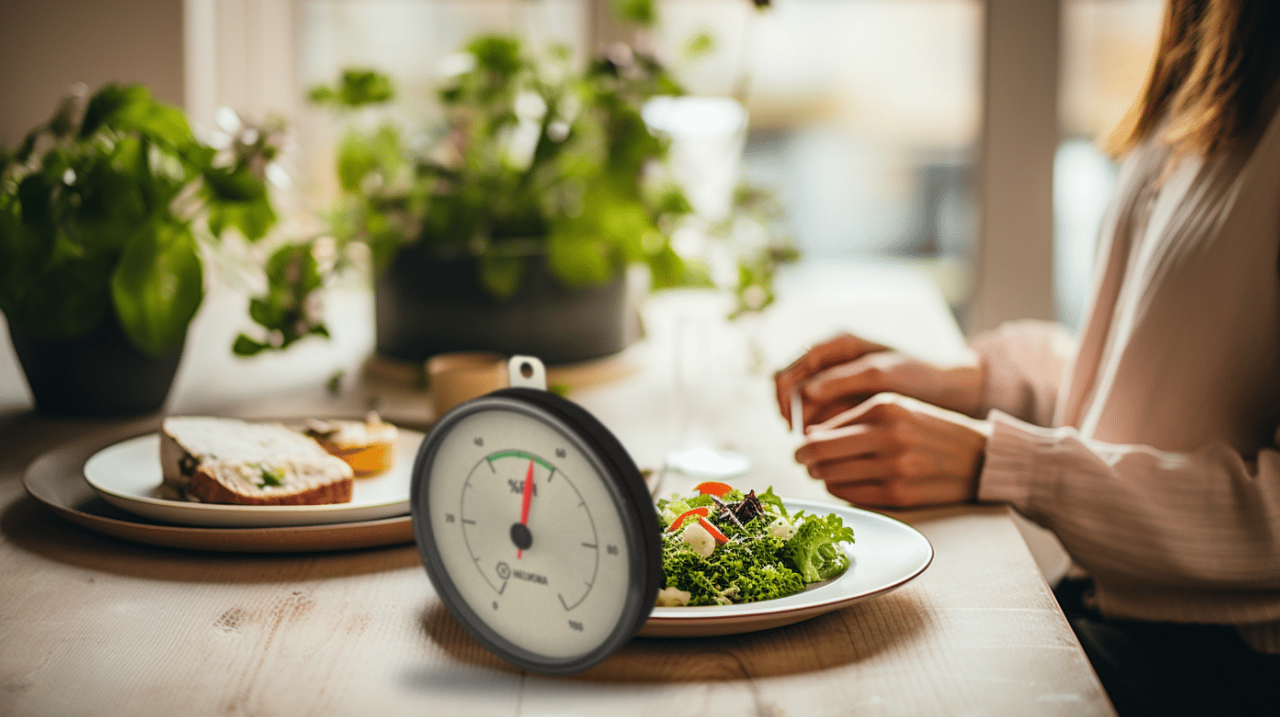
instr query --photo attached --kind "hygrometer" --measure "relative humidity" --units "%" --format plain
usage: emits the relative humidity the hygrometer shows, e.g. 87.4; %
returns 55; %
